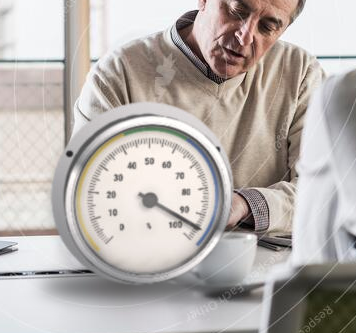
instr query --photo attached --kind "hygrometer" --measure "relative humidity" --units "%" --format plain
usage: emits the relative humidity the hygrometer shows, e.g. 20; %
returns 95; %
